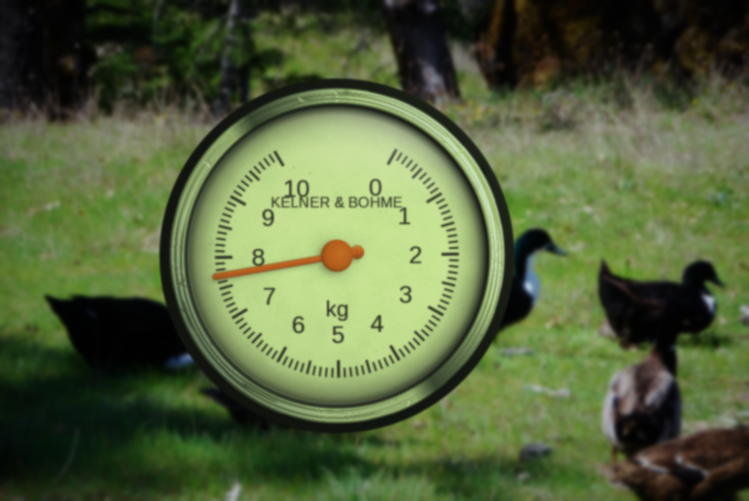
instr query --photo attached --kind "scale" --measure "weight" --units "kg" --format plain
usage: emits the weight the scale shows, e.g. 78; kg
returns 7.7; kg
